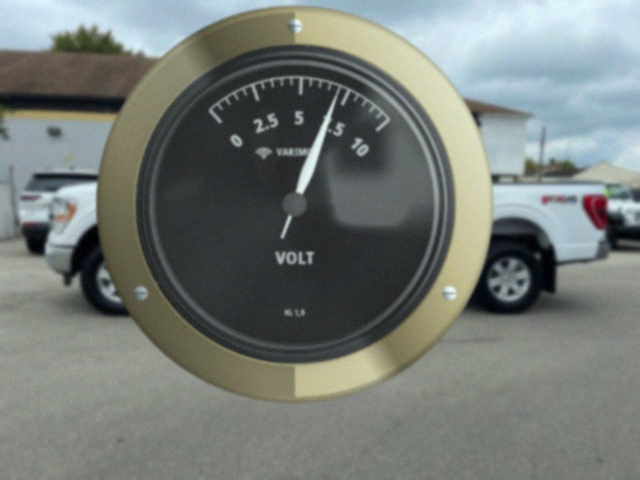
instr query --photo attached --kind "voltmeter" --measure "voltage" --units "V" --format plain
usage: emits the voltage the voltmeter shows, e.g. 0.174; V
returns 7; V
